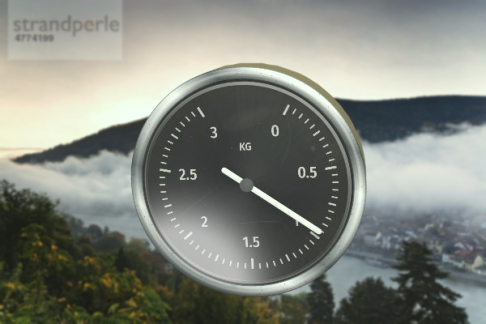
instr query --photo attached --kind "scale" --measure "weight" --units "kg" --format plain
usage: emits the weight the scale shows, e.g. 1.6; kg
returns 0.95; kg
